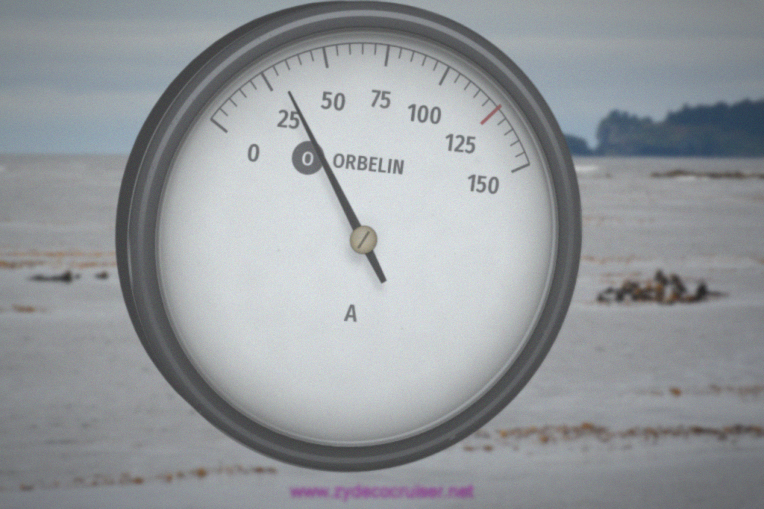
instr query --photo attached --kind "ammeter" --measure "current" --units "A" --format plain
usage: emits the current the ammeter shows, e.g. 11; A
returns 30; A
